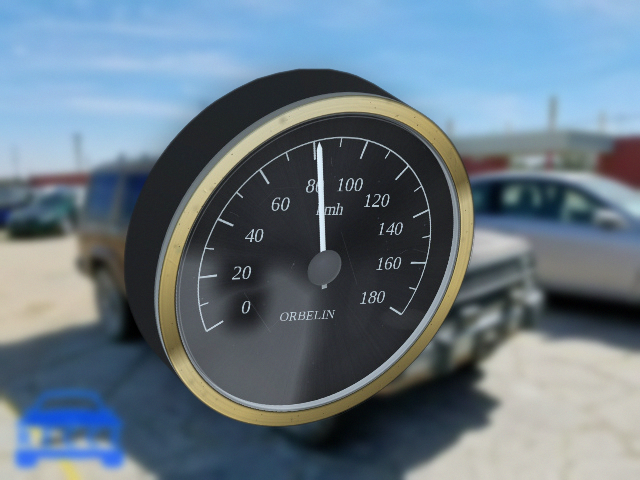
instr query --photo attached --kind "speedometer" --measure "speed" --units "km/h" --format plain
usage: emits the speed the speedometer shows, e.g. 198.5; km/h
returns 80; km/h
